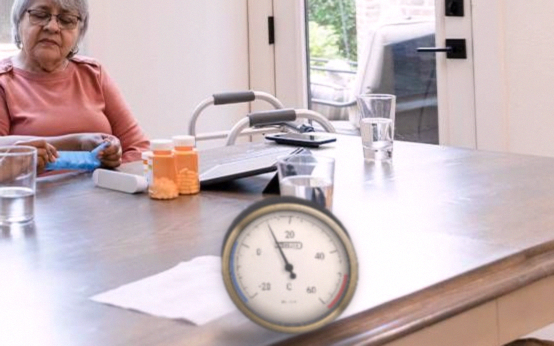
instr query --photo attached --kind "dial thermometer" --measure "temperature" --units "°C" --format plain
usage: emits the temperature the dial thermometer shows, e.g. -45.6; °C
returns 12; °C
